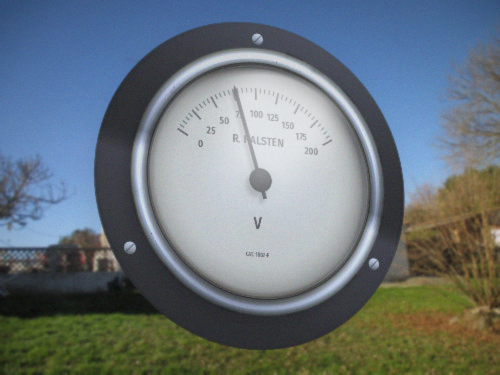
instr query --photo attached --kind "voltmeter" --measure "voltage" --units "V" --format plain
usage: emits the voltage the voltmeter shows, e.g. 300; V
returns 75; V
